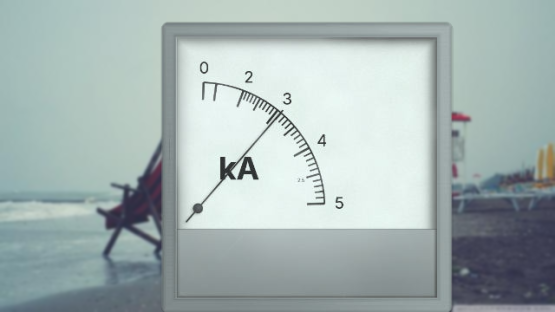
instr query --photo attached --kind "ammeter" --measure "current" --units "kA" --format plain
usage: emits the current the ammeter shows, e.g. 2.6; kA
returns 3.1; kA
